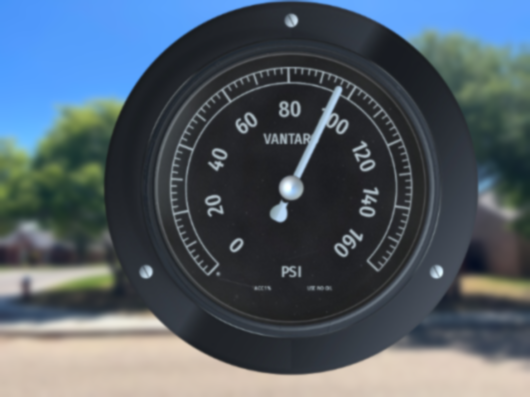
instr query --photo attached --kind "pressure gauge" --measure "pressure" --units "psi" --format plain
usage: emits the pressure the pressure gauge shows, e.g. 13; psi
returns 96; psi
